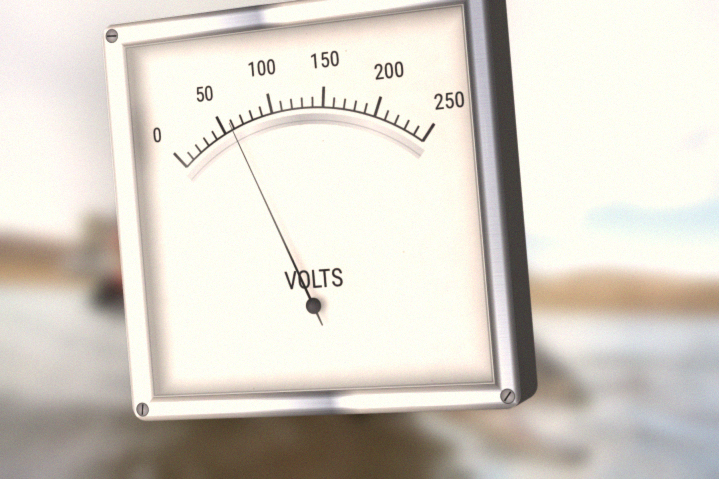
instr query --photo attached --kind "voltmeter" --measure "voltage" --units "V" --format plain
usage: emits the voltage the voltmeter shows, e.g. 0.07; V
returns 60; V
